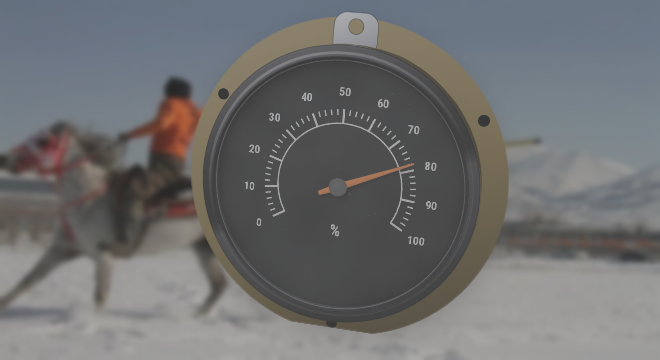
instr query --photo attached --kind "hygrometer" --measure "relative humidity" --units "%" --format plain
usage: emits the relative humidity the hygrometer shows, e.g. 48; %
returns 78; %
